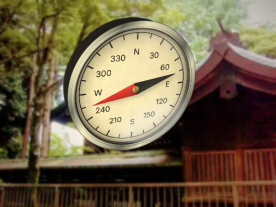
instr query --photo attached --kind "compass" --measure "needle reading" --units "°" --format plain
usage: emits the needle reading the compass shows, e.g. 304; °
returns 255; °
